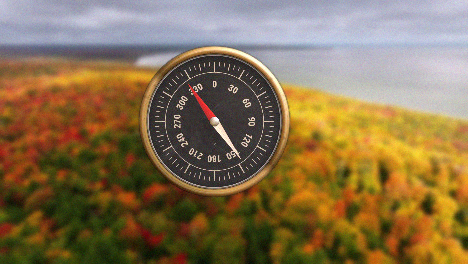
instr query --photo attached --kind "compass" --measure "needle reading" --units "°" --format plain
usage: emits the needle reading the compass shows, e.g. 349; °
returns 325; °
